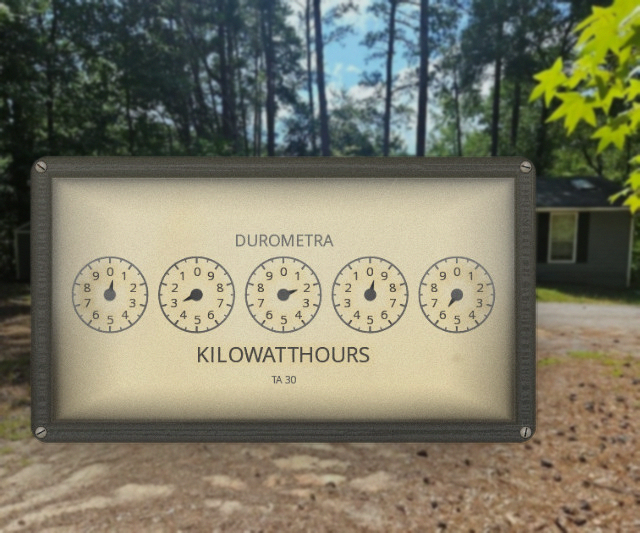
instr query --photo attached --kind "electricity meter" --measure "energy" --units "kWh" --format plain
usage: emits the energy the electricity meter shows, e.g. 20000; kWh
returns 3196; kWh
